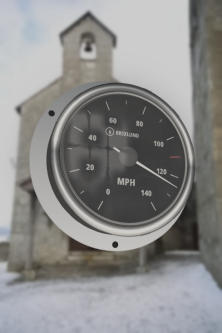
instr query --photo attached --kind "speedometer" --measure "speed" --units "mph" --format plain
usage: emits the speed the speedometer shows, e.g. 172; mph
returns 125; mph
